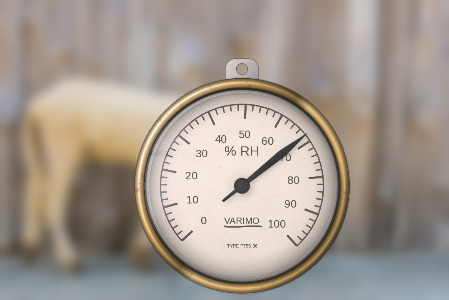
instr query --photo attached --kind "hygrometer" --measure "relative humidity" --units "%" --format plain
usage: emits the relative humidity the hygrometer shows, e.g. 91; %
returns 68; %
